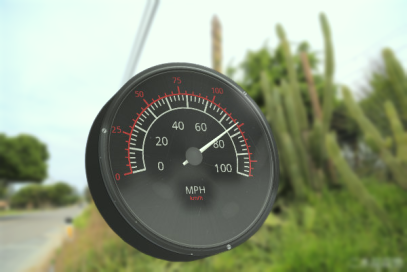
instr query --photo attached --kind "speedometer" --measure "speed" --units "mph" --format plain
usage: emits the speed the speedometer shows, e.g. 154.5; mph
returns 76; mph
